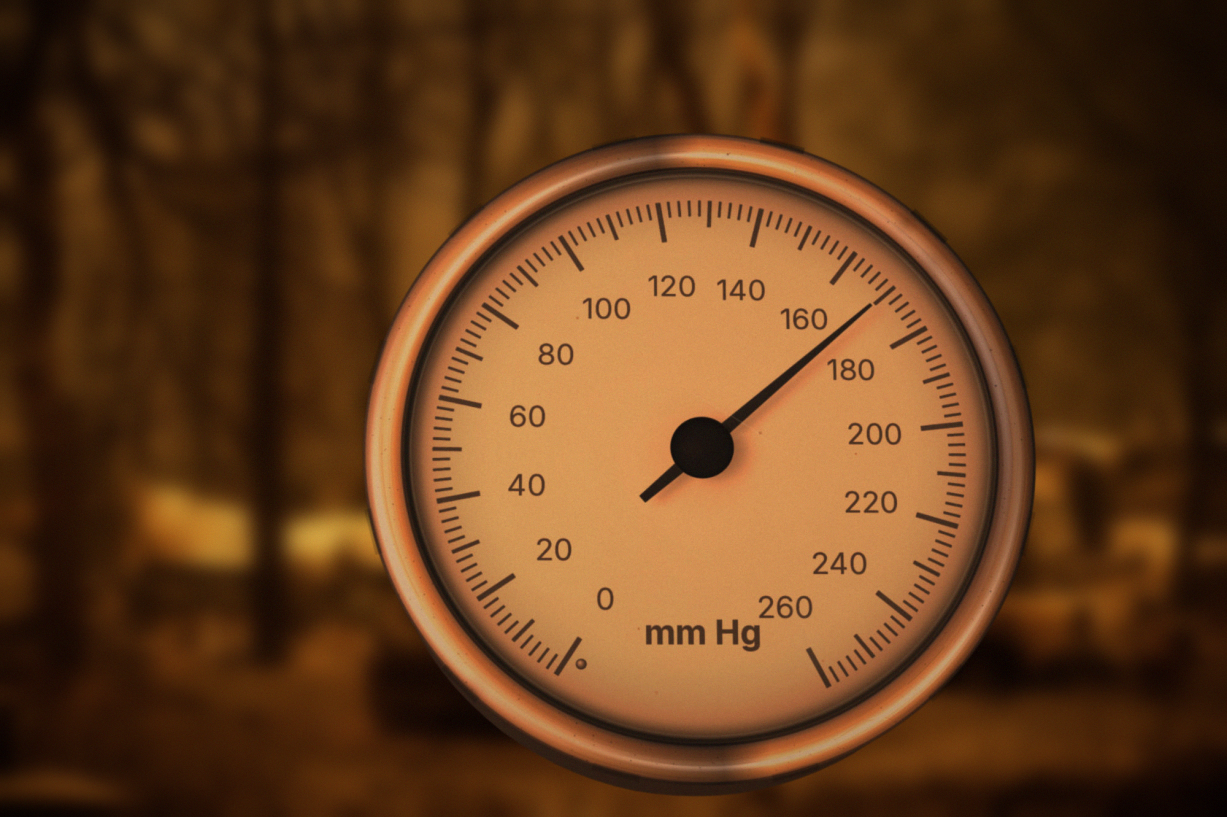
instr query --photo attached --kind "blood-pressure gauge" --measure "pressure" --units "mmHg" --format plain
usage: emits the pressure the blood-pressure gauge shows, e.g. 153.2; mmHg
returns 170; mmHg
